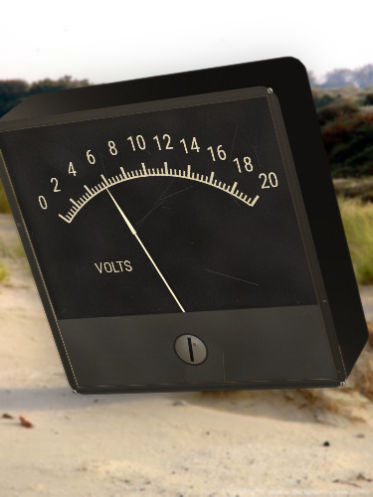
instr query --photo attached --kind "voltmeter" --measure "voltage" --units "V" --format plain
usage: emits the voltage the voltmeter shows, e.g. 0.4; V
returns 6; V
